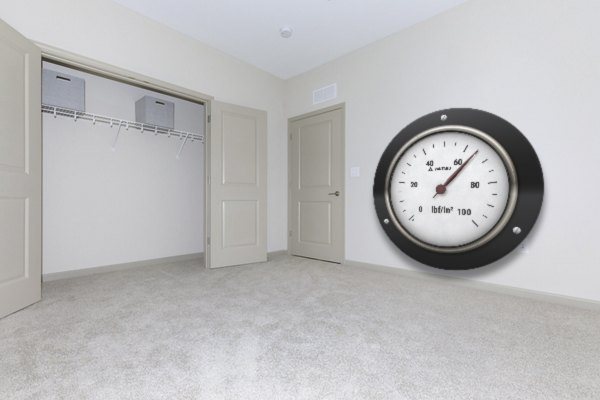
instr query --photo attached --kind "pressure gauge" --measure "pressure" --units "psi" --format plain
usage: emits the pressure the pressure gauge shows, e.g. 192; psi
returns 65; psi
